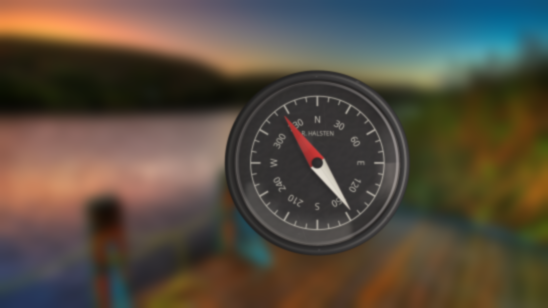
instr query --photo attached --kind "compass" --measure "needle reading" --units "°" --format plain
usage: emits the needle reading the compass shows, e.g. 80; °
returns 325; °
